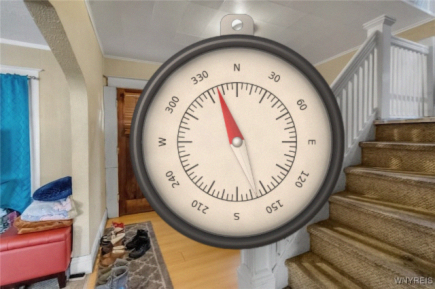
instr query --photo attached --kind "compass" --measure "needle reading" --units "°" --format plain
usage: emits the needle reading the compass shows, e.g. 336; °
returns 340; °
